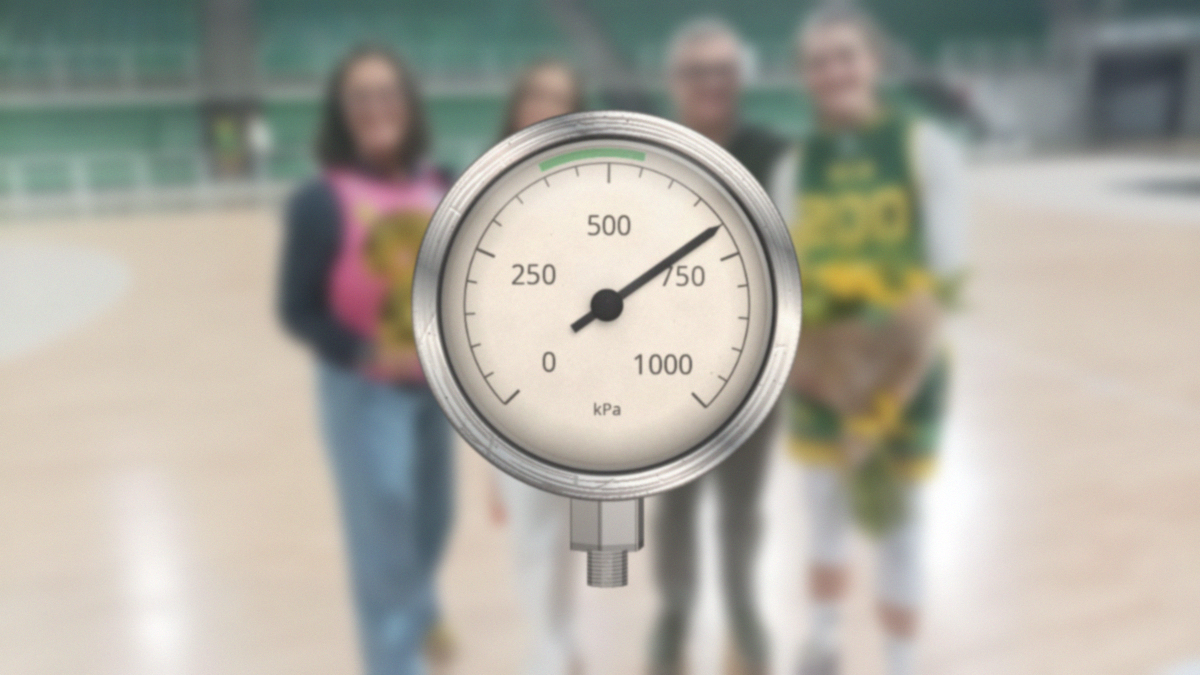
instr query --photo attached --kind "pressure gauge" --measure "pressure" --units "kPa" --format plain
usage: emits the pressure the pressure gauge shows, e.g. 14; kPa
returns 700; kPa
